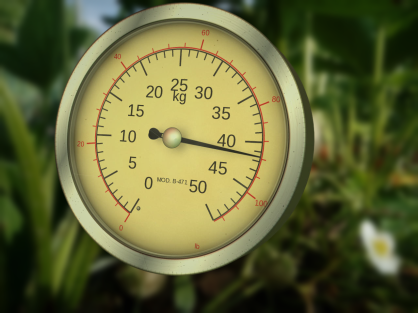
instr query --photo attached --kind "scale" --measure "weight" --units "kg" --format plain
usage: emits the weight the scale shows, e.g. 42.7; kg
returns 41.5; kg
